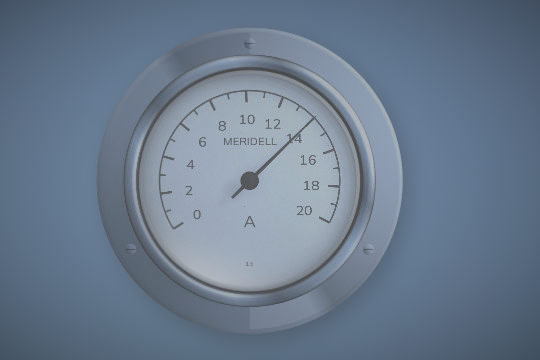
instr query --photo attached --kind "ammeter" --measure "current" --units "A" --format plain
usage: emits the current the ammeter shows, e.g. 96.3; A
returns 14; A
